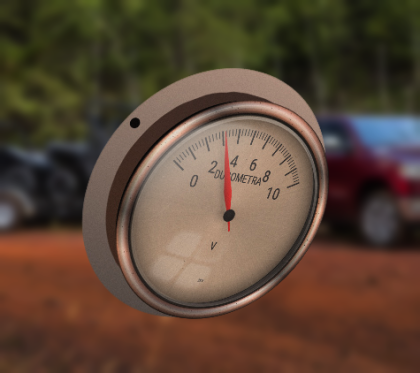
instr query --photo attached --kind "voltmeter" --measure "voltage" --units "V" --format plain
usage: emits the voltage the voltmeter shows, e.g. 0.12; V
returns 3; V
